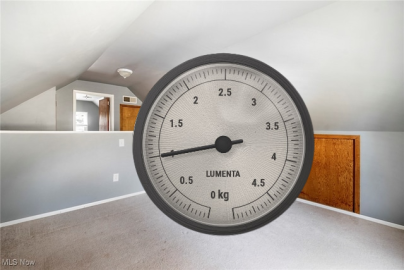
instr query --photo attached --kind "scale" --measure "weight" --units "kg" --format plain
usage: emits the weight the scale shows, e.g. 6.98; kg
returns 1; kg
